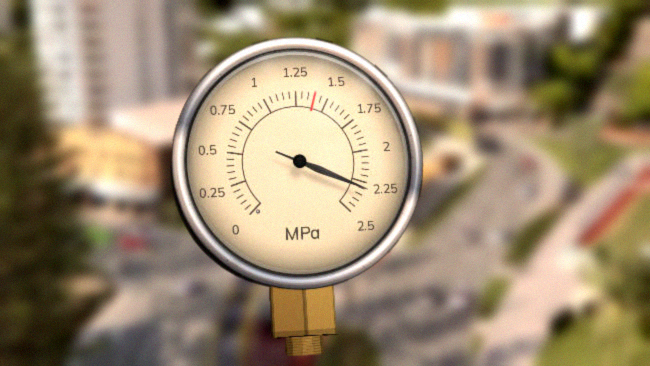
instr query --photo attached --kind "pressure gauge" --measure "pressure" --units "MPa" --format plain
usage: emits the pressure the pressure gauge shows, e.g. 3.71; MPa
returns 2.3; MPa
